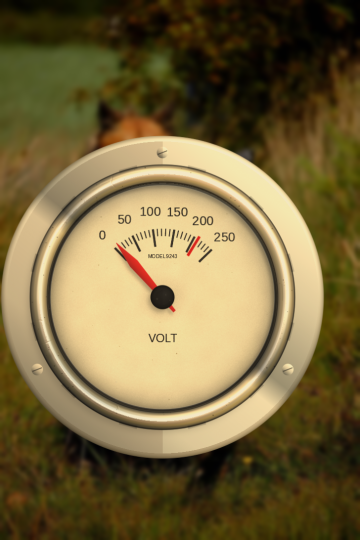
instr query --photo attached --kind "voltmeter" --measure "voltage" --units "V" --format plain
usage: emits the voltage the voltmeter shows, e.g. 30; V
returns 10; V
